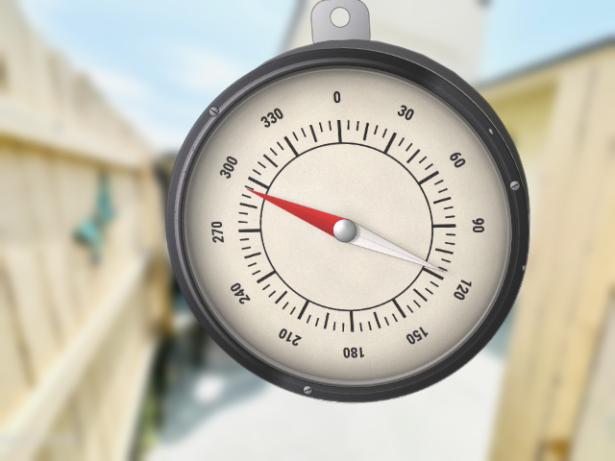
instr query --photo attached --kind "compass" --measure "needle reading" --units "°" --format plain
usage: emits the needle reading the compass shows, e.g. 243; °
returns 295; °
